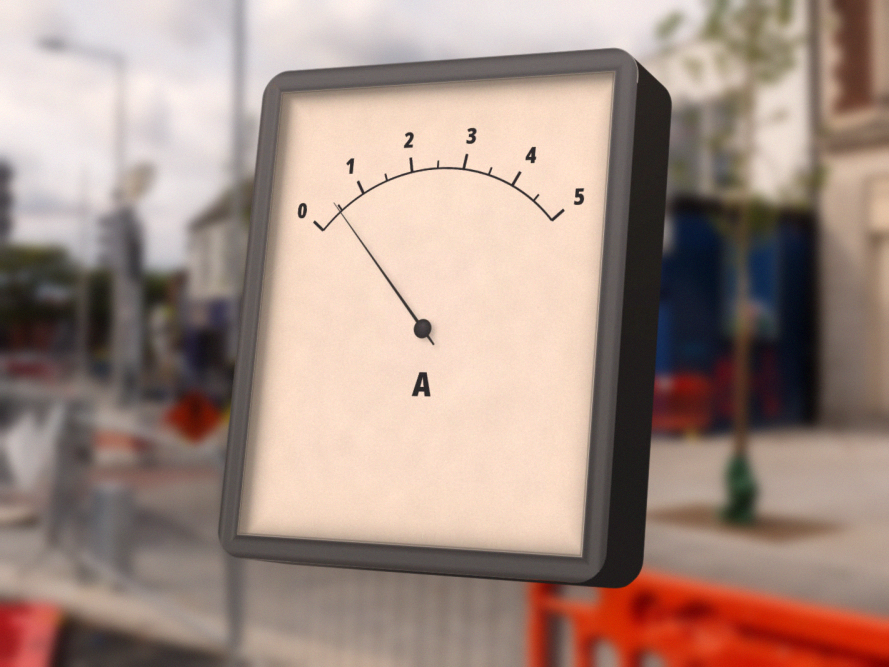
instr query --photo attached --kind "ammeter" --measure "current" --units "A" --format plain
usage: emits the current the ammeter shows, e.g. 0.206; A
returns 0.5; A
